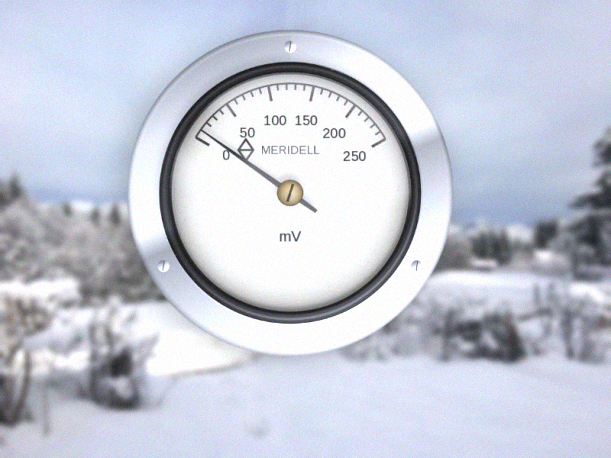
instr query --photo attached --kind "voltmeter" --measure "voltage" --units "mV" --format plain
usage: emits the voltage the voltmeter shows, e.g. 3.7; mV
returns 10; mV
